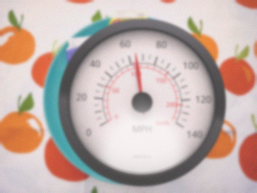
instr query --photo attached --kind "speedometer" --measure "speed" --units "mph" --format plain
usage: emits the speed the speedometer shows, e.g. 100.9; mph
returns 65; mph
